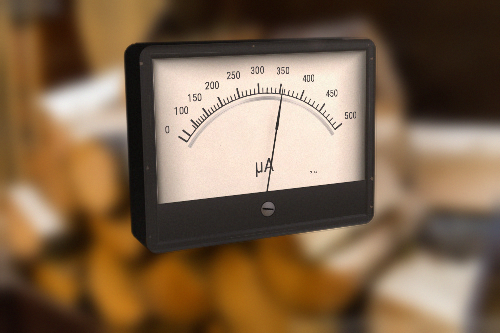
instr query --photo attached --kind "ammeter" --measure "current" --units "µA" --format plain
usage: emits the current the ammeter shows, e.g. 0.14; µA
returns 350; µA
